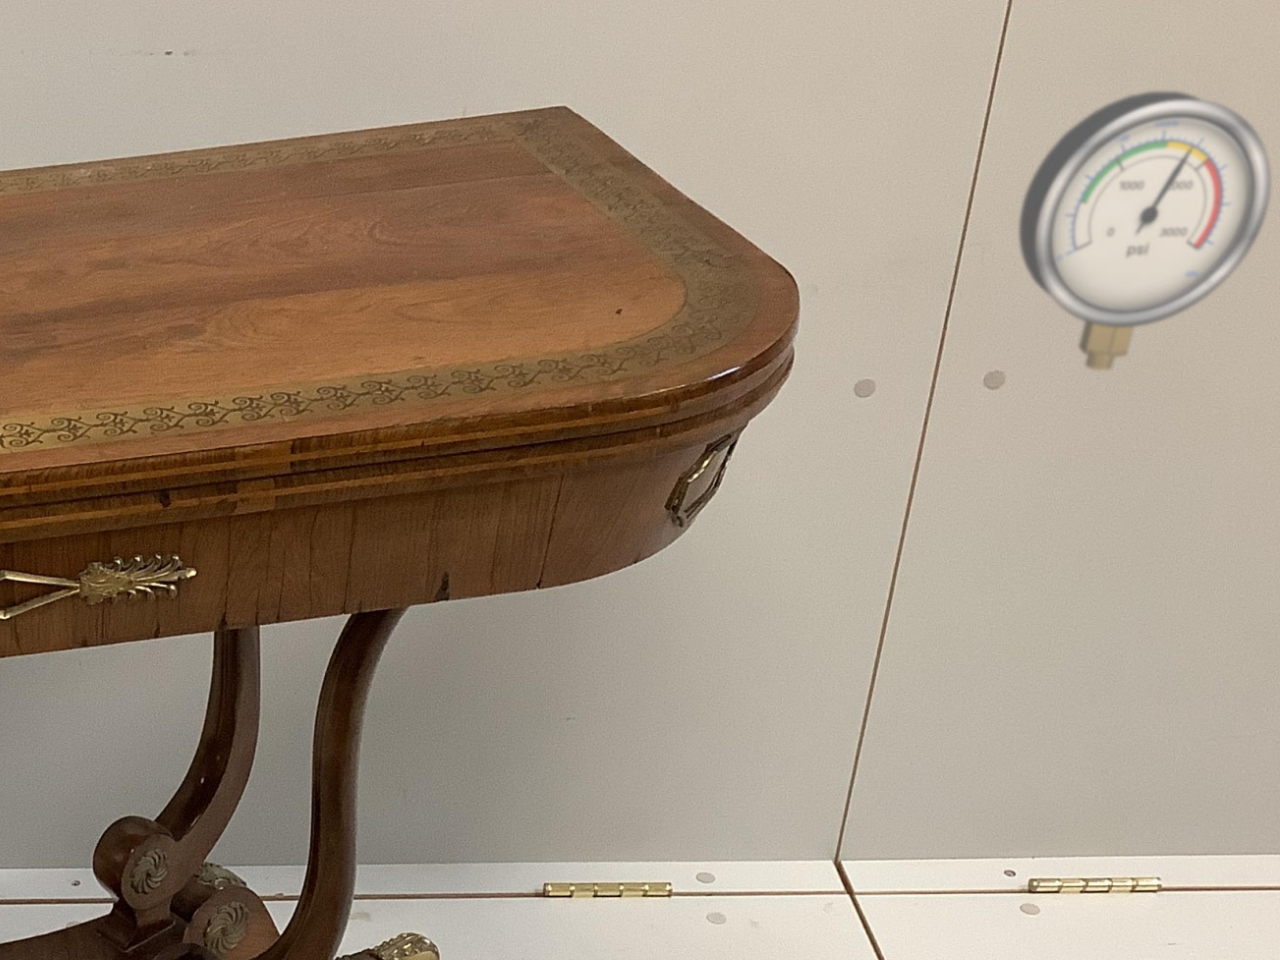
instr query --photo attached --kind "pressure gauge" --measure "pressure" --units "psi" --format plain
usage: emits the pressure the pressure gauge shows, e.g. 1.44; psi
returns 1750; psi
